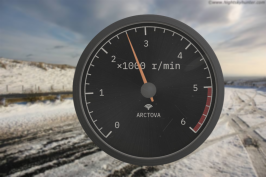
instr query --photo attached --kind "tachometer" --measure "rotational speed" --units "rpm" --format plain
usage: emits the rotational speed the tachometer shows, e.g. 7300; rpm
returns 2600; rpm
